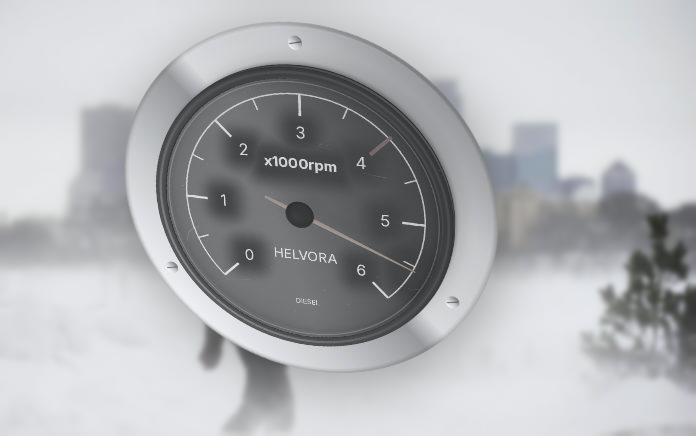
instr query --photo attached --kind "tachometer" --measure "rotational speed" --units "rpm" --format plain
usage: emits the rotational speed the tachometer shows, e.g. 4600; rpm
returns 5500; rpm
